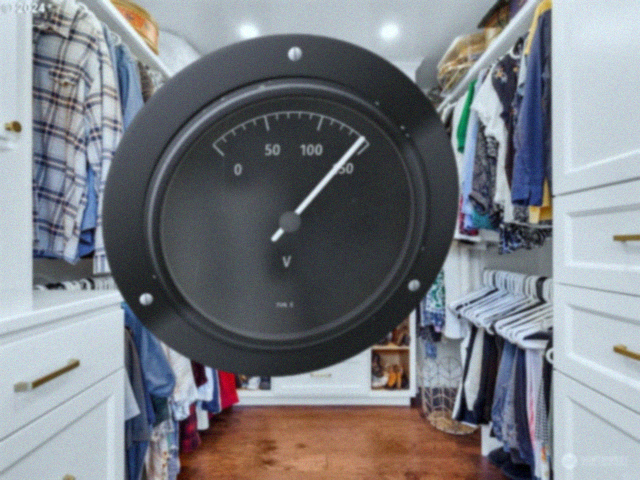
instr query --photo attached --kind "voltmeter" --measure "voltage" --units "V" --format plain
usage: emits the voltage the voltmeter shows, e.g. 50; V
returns 140; V
